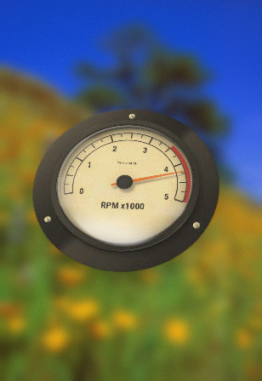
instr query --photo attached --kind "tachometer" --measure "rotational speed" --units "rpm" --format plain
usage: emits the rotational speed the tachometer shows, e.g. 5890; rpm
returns 4250; rpm
